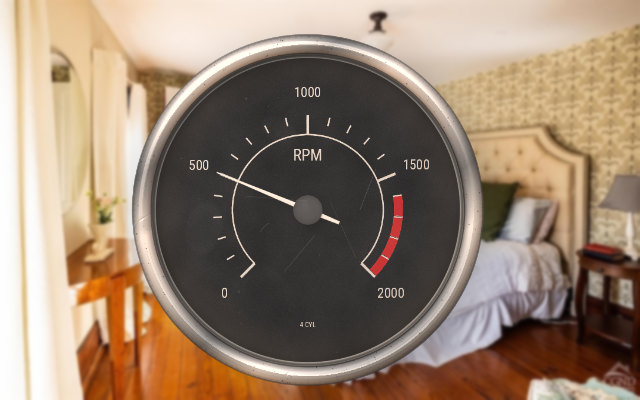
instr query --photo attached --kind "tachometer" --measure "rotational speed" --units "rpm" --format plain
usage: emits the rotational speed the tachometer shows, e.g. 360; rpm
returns 500; rpm
